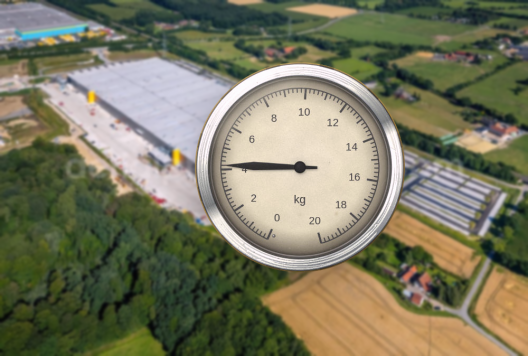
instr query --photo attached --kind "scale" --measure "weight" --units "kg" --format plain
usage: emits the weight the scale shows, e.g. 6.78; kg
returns 4.2; kg
